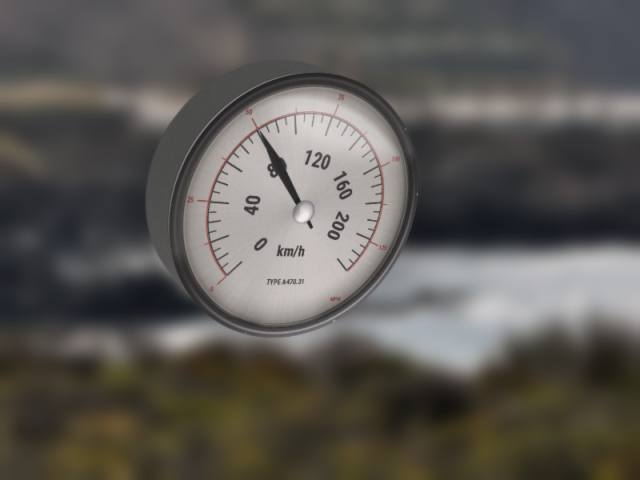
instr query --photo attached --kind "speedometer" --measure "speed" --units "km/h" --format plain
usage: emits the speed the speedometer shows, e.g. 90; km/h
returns 80; km/h
